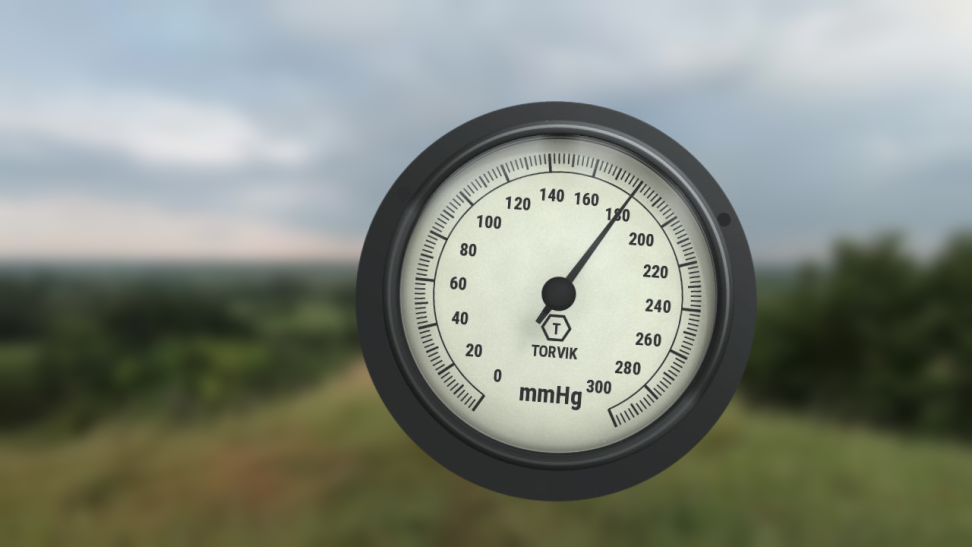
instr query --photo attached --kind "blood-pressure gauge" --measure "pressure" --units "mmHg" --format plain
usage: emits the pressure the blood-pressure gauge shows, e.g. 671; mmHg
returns 180; mmHg
